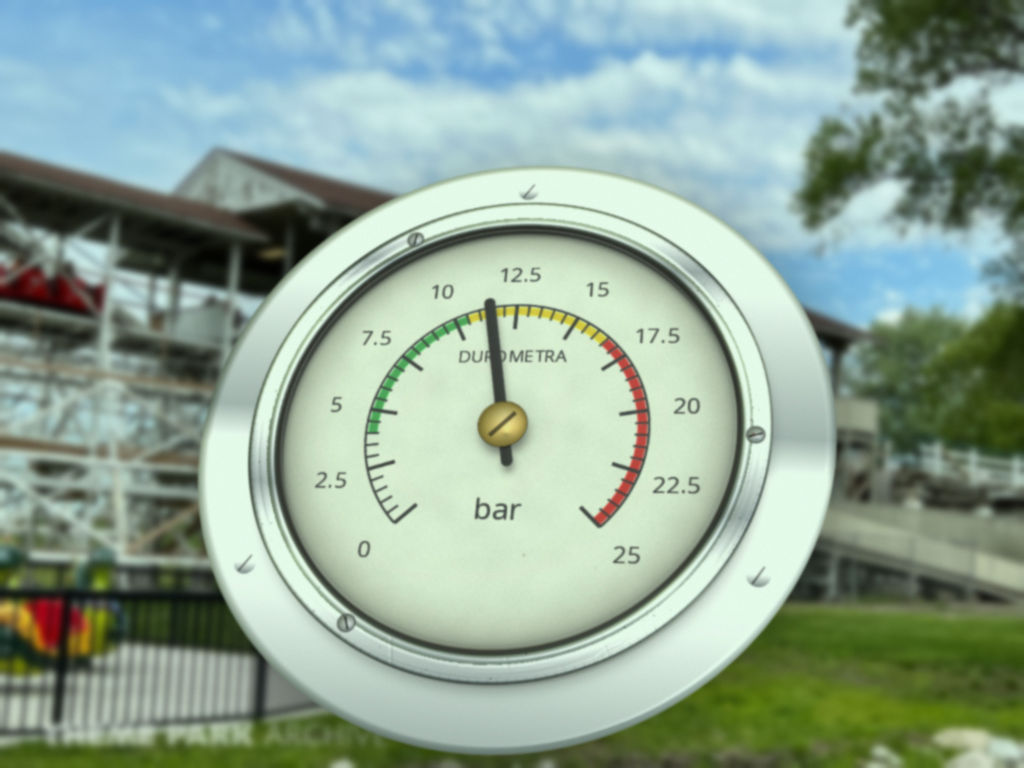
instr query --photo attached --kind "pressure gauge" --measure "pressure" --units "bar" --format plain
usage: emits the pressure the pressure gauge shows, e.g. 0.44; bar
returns 11.5; bar
